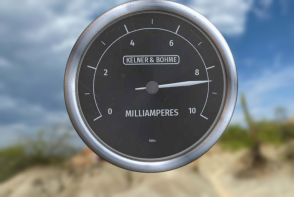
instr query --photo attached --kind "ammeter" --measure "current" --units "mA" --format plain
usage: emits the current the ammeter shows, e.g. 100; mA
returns 8.5; mA
